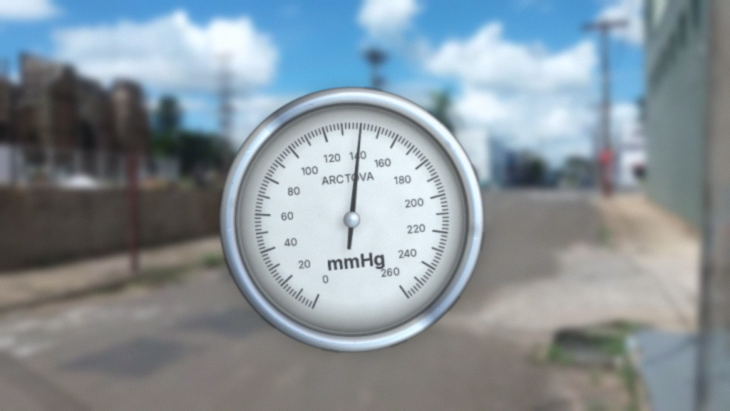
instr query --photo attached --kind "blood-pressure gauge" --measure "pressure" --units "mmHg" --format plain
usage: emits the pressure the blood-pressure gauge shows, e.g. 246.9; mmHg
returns 140; mmHg
